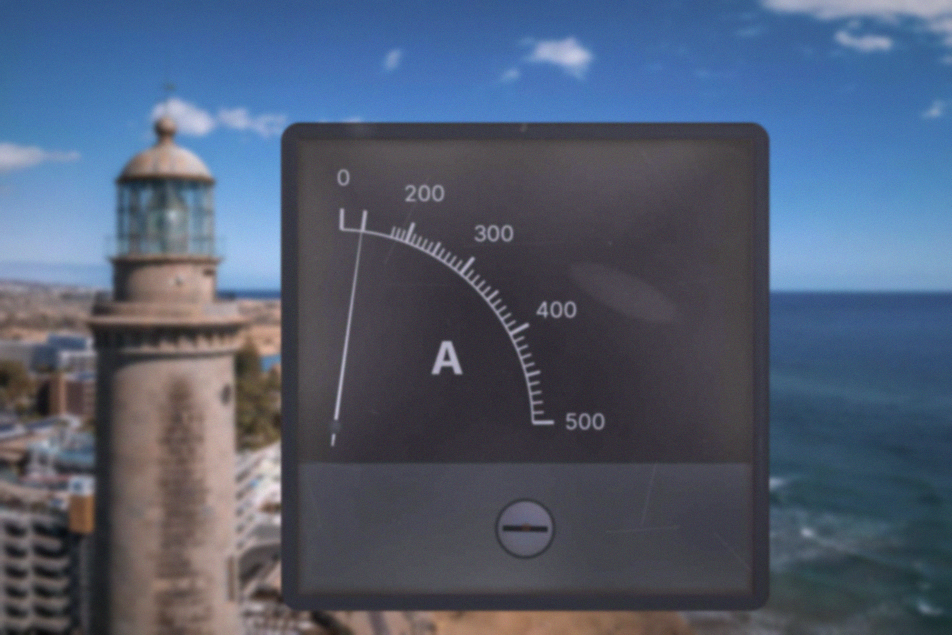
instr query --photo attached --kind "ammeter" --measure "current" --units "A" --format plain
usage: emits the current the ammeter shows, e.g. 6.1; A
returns 100; A
